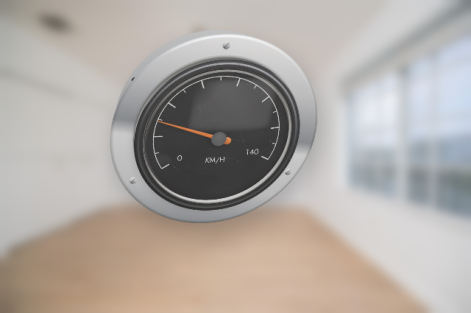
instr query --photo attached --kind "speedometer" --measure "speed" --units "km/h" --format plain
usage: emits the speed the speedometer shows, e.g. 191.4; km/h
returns 30; km/h
